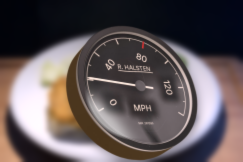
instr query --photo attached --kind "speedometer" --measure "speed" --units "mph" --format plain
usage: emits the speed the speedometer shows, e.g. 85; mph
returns 20; mph
